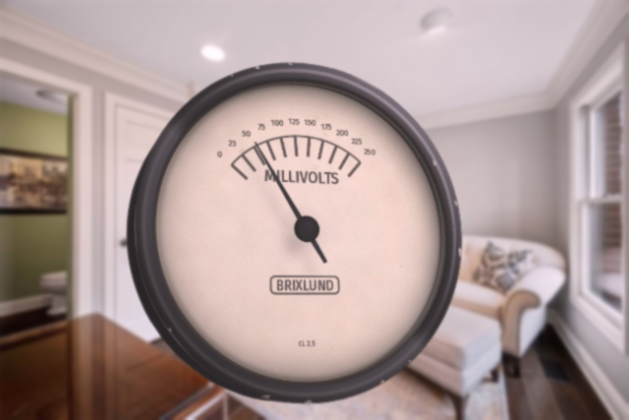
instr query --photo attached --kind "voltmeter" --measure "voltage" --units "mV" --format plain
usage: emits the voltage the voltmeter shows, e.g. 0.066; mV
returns 50; mV
